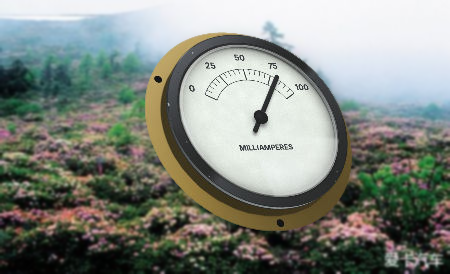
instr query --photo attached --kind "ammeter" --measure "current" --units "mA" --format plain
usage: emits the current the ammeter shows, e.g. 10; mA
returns 80; mA
